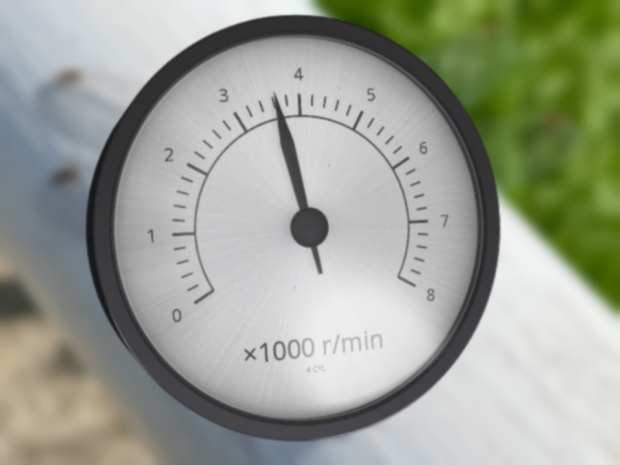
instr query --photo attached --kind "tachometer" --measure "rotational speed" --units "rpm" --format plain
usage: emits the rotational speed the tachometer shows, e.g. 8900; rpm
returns 3600; rpm
